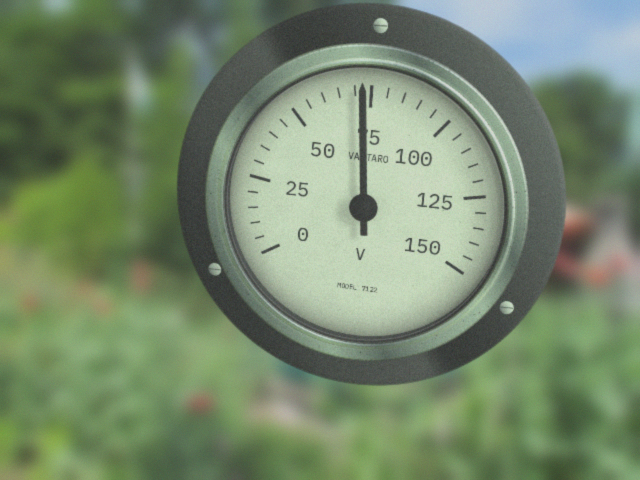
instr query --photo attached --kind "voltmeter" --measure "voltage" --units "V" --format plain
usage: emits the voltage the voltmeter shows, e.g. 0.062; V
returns 72.5; V
